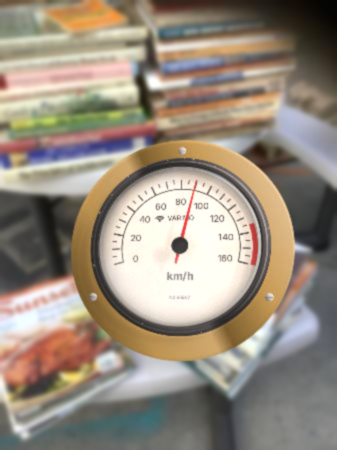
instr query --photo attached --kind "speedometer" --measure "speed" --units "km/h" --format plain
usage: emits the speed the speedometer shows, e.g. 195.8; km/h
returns 90; km/h
